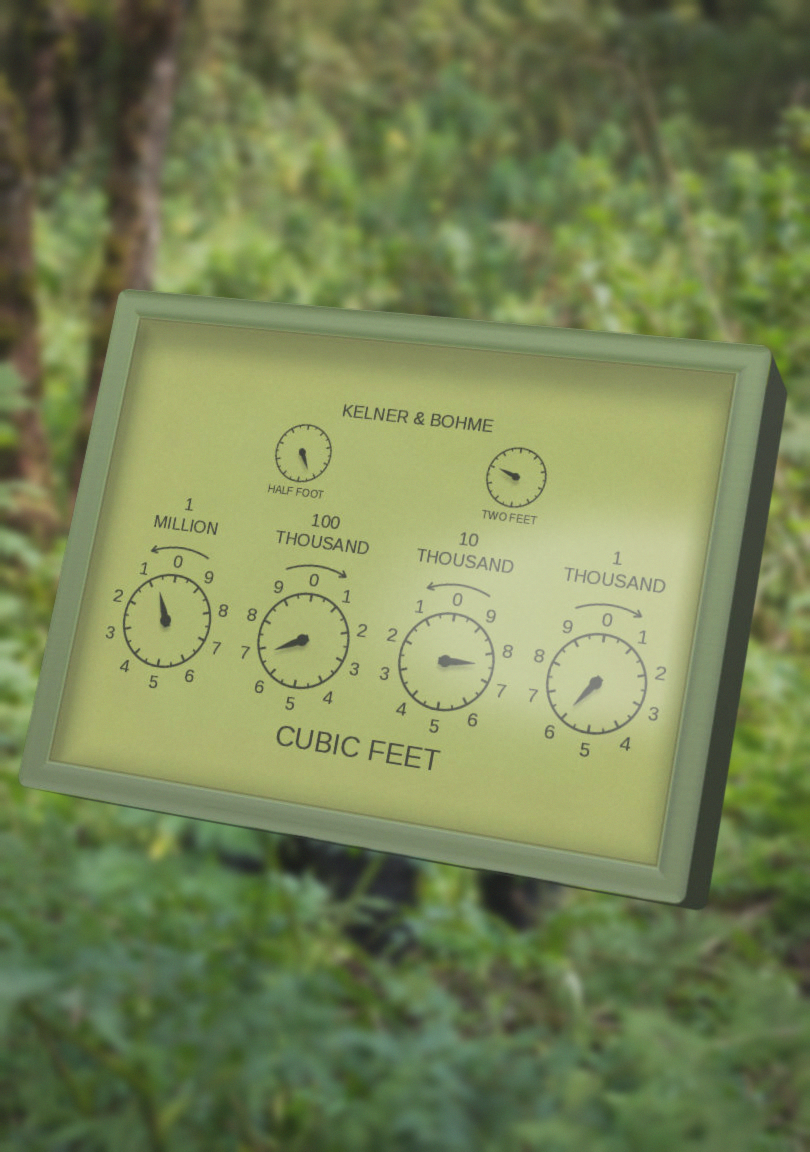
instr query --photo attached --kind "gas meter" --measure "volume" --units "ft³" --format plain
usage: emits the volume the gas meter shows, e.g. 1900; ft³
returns 67600; ft³
